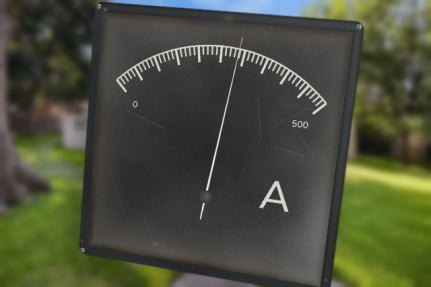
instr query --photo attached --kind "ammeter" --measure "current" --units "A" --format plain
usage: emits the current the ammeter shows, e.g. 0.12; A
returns 290; A
